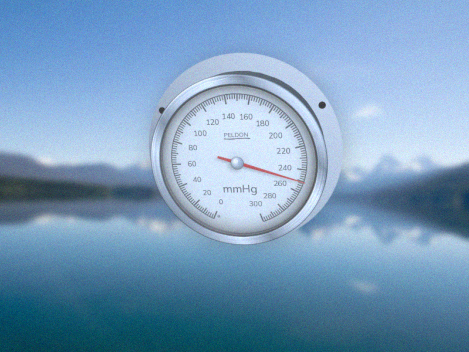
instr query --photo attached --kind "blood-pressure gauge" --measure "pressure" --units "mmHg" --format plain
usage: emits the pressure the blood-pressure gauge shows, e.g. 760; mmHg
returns 250; mmHg
